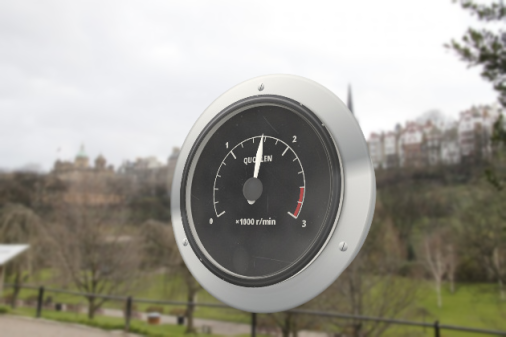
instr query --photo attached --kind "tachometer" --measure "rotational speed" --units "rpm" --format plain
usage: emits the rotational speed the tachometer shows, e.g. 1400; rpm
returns 1600; rpm
